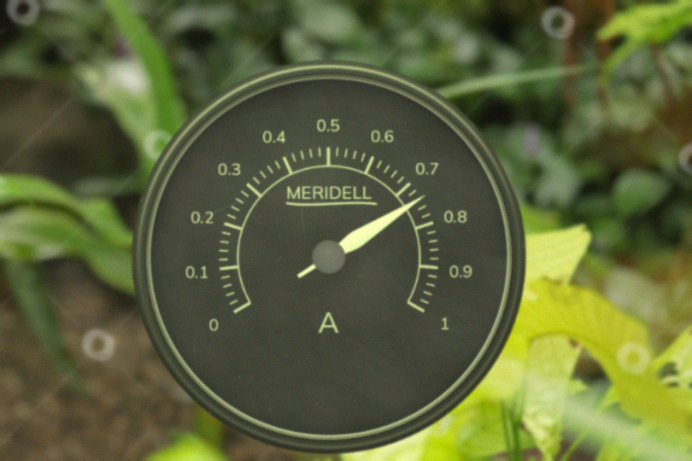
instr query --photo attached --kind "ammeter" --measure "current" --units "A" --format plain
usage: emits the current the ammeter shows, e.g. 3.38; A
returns 0.74; A
